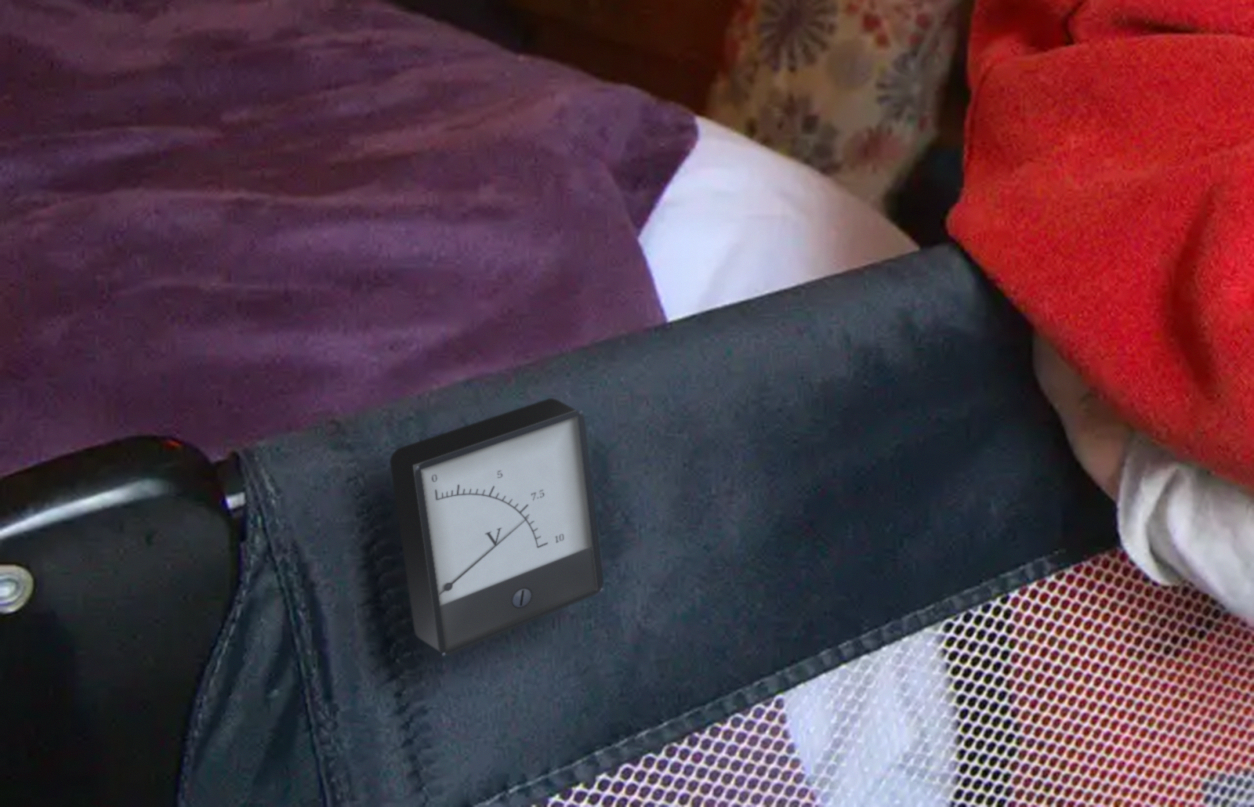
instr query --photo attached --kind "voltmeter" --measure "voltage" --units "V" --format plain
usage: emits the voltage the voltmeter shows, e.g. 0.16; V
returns 8; V
